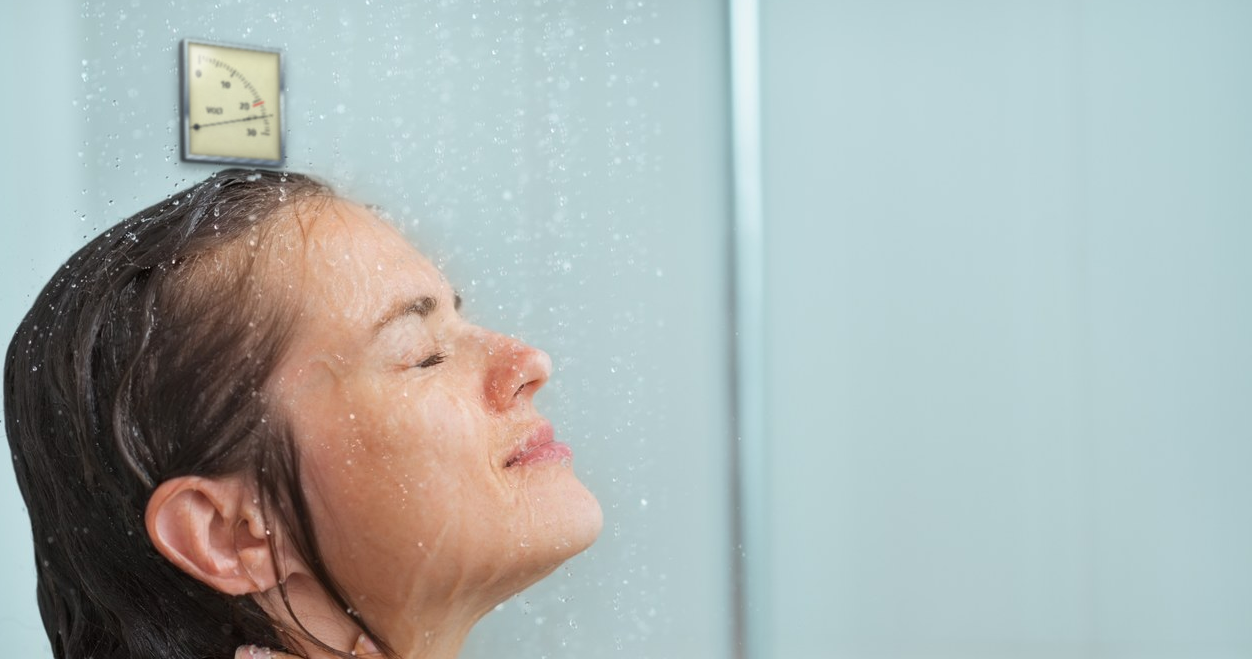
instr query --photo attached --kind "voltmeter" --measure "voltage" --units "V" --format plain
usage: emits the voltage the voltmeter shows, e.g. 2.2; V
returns 25; V
